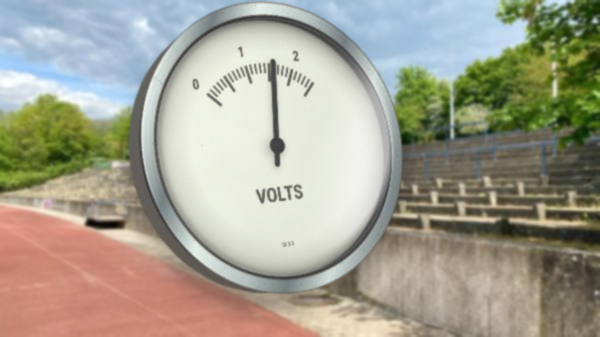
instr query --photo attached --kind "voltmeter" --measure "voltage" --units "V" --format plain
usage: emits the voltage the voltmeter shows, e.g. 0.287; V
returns 1.5; V
